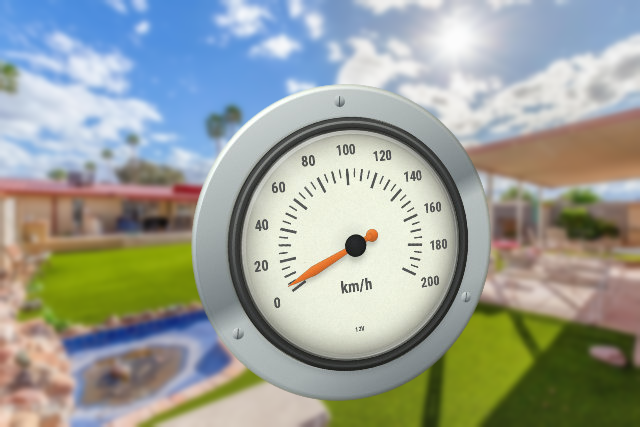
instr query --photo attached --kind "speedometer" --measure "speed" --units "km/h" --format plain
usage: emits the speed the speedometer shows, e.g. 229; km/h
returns 5; km/h
